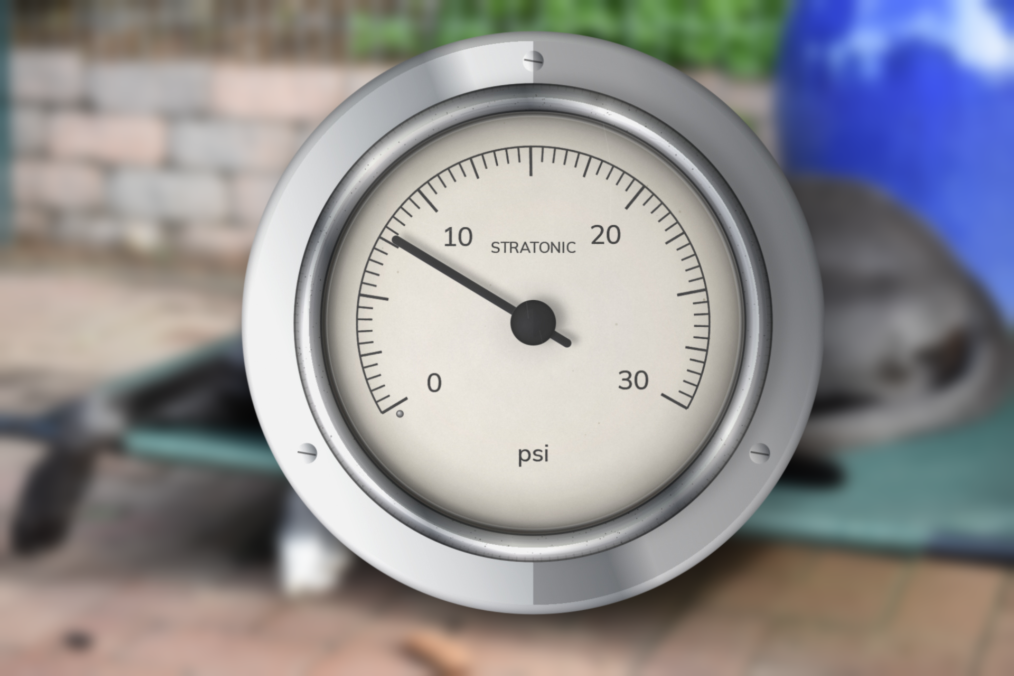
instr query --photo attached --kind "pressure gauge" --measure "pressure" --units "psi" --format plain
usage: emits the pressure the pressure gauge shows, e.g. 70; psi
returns 7.75; psi
